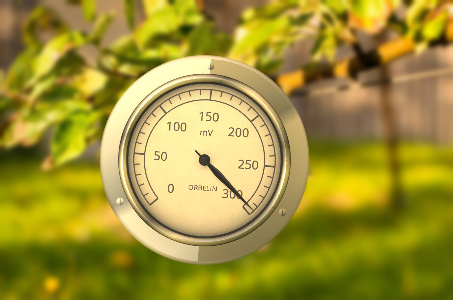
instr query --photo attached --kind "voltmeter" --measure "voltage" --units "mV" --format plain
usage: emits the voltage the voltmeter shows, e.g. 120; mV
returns 295; mV
